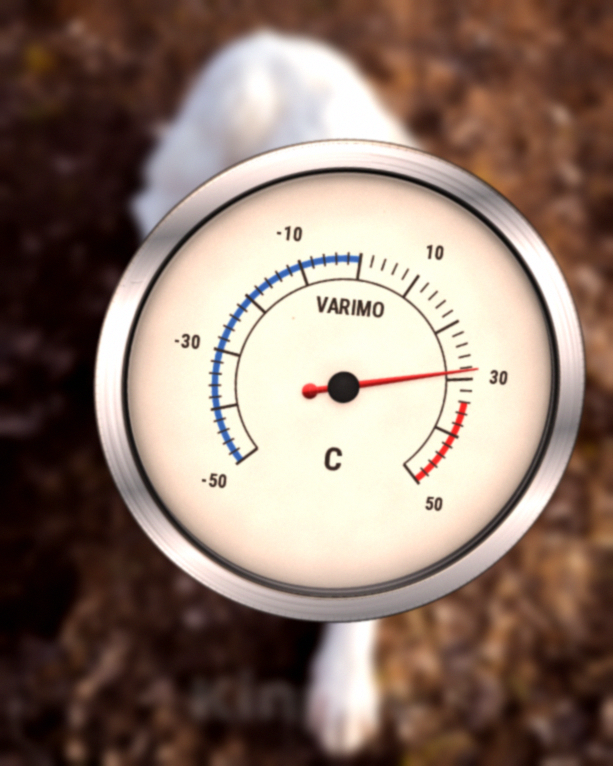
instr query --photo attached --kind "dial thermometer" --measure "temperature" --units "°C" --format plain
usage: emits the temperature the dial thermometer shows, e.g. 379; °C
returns 28; °C
